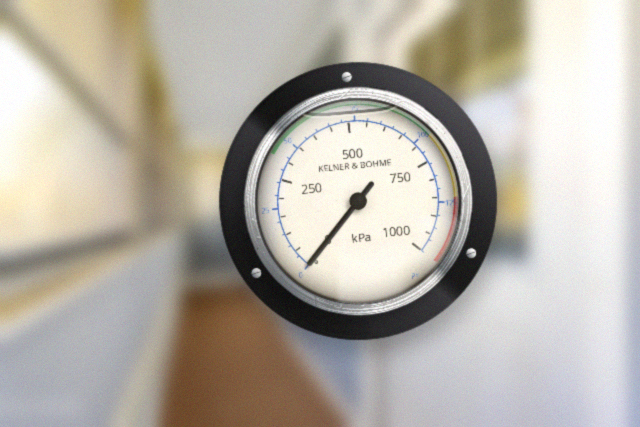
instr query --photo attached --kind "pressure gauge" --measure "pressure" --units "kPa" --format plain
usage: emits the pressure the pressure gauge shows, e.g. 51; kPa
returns 0; kPa
